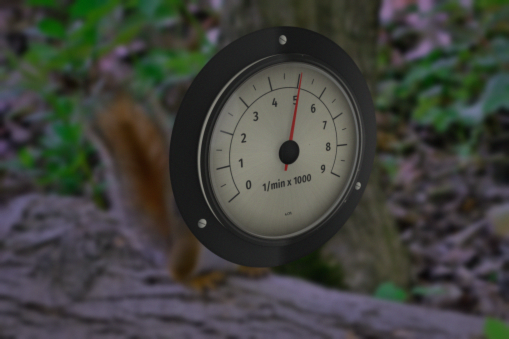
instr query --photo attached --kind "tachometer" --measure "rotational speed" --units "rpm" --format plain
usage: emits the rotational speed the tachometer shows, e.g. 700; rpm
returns 5000; rpm
